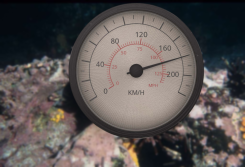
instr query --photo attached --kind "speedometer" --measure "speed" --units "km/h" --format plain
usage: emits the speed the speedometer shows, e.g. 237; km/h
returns 180; km/h
